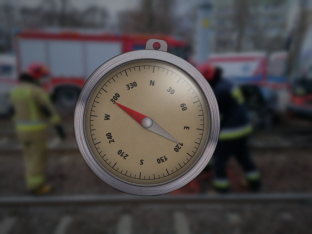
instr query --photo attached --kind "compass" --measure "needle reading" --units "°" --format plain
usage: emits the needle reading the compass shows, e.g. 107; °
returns 295; °
